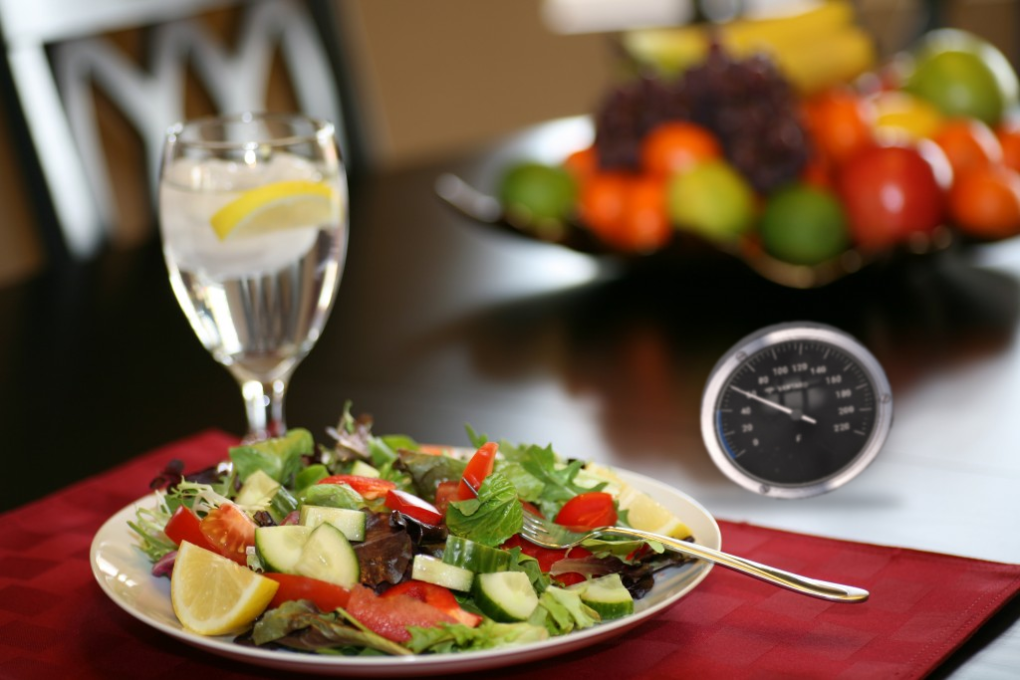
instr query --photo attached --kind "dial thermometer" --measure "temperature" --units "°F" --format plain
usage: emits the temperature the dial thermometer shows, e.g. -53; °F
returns 60; °F
